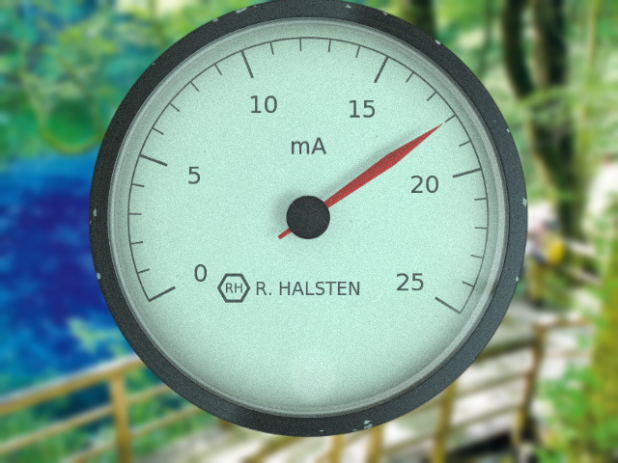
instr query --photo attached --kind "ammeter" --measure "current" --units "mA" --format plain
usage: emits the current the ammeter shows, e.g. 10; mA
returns 18; mA
